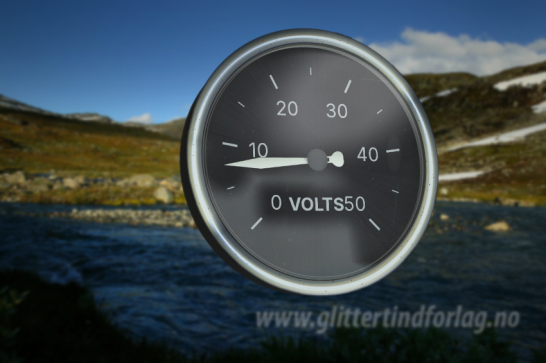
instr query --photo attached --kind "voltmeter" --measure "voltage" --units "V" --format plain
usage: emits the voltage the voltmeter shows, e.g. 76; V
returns 7.5; V
